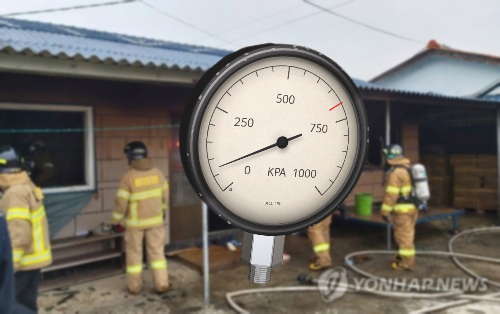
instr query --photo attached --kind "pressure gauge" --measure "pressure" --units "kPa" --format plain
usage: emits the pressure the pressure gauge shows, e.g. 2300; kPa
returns 75; kPa
